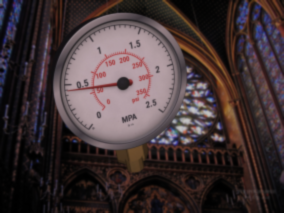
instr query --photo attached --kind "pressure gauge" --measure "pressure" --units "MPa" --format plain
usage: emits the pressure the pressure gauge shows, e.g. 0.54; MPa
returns 0.45; MPa
